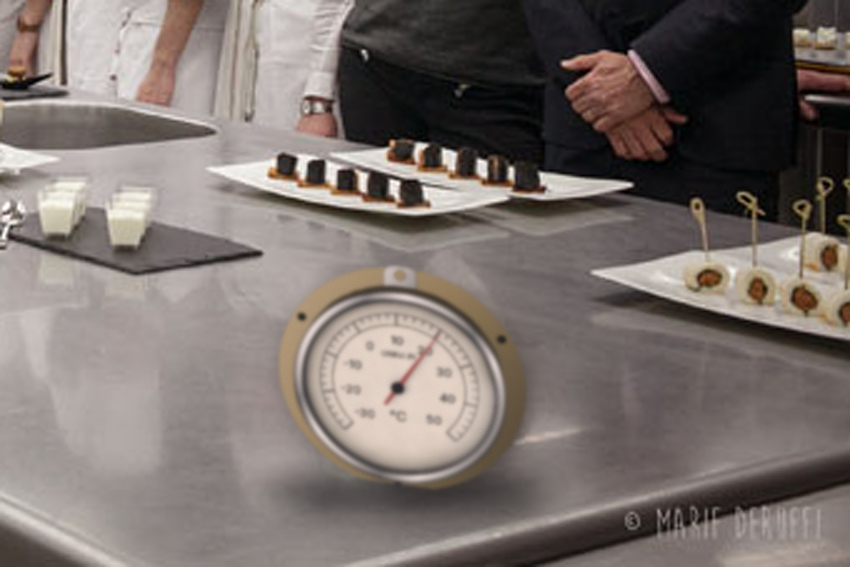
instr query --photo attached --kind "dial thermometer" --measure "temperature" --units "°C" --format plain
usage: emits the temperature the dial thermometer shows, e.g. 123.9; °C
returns 20; °C
